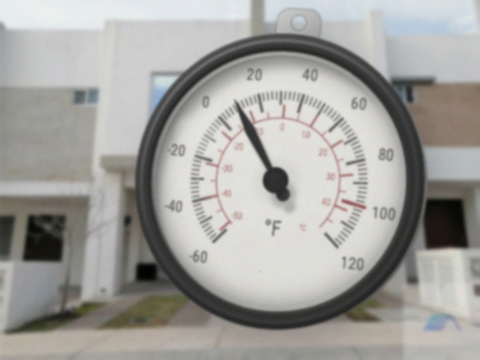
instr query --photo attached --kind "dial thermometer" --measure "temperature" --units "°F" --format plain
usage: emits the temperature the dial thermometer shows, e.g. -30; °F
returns 10; °F
